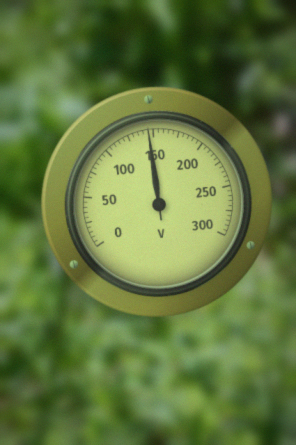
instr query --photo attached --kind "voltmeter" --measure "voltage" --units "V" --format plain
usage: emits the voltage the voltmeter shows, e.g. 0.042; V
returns 145; V
